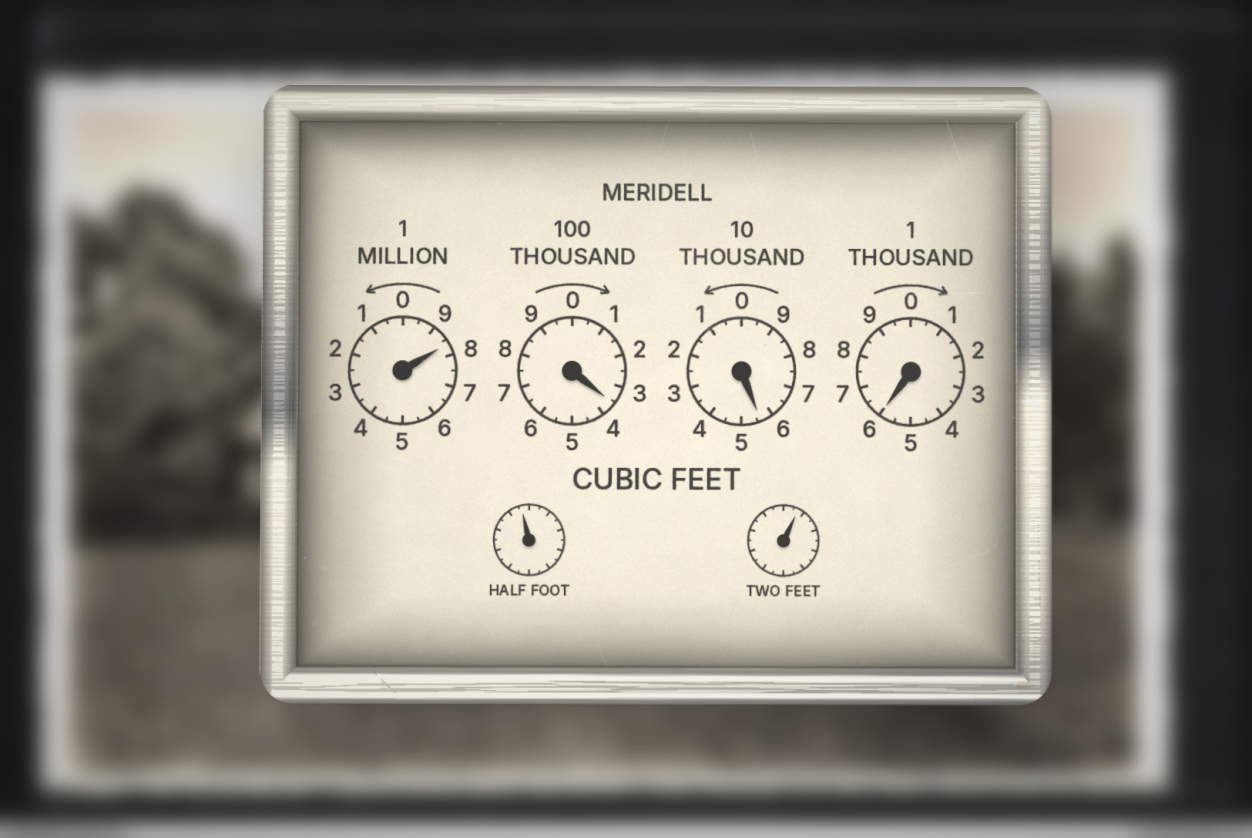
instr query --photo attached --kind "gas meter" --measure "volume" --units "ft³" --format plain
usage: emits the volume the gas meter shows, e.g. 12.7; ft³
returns 835600; ft³
